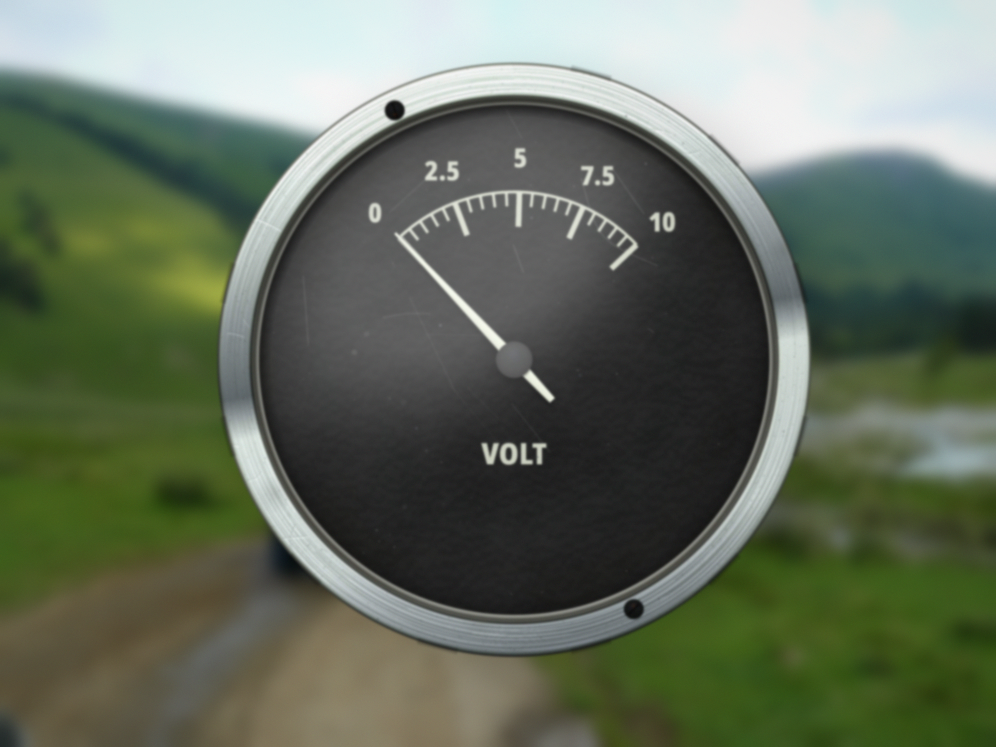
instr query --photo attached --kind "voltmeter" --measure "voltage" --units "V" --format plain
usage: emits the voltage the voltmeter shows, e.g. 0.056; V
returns 0; V
